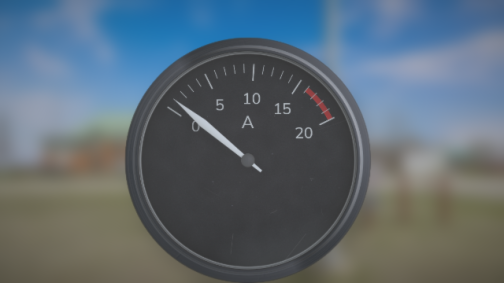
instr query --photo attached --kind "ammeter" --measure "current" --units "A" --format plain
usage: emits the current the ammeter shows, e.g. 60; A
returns 1; A
